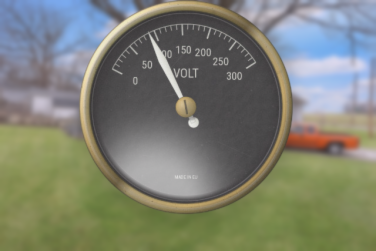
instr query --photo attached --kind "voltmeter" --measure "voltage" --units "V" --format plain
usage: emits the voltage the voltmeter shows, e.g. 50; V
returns 90; V
